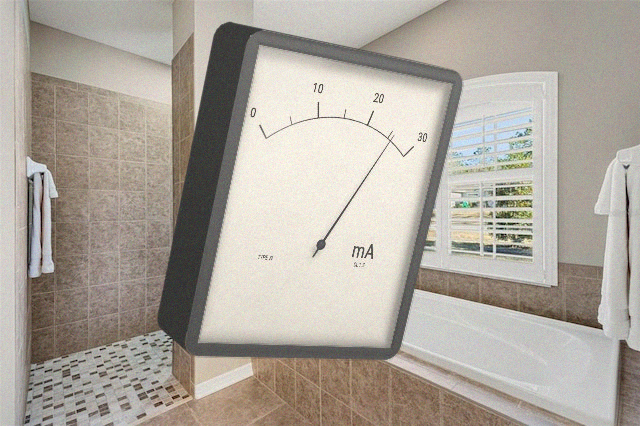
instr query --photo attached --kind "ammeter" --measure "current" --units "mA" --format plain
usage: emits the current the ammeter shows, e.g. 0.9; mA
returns 25; mA
